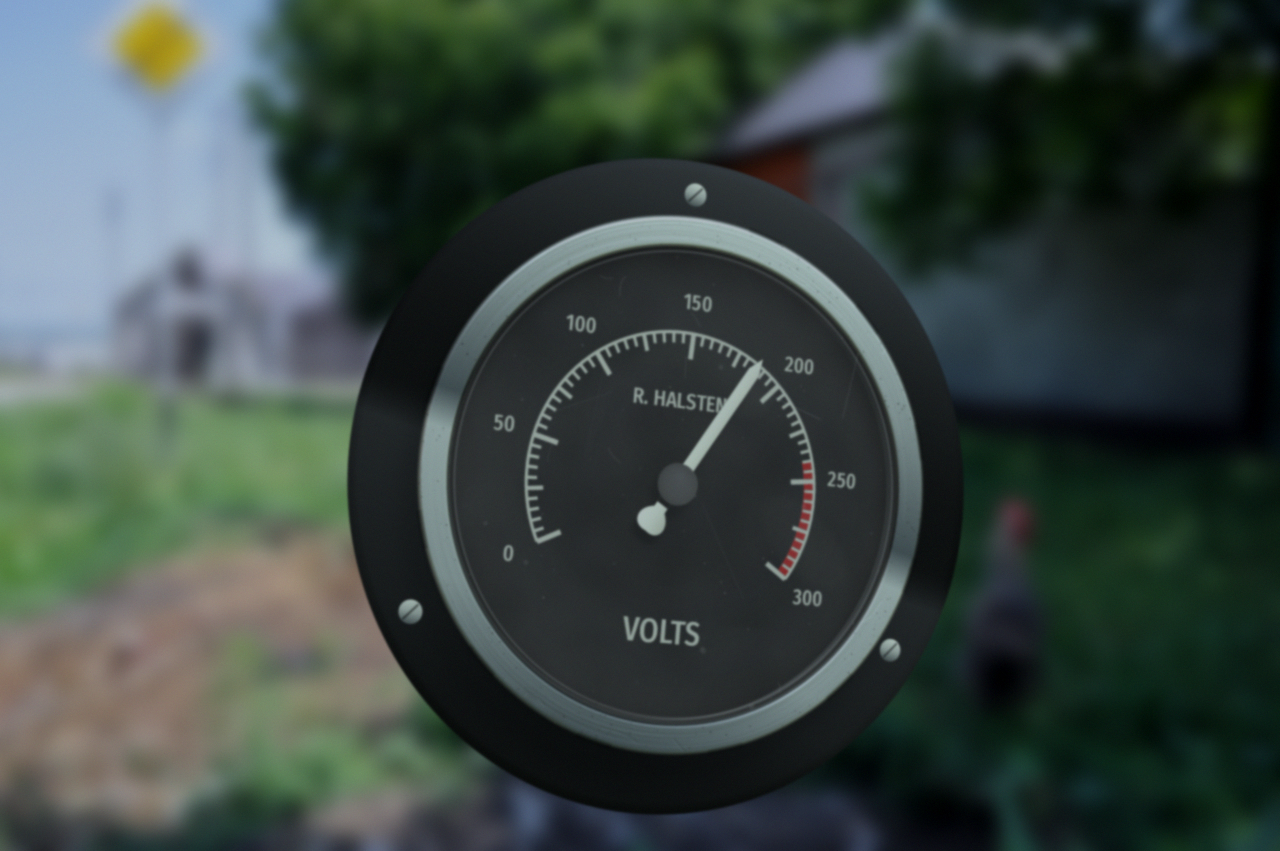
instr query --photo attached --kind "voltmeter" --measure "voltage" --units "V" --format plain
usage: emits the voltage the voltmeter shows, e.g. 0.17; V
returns 185; V
